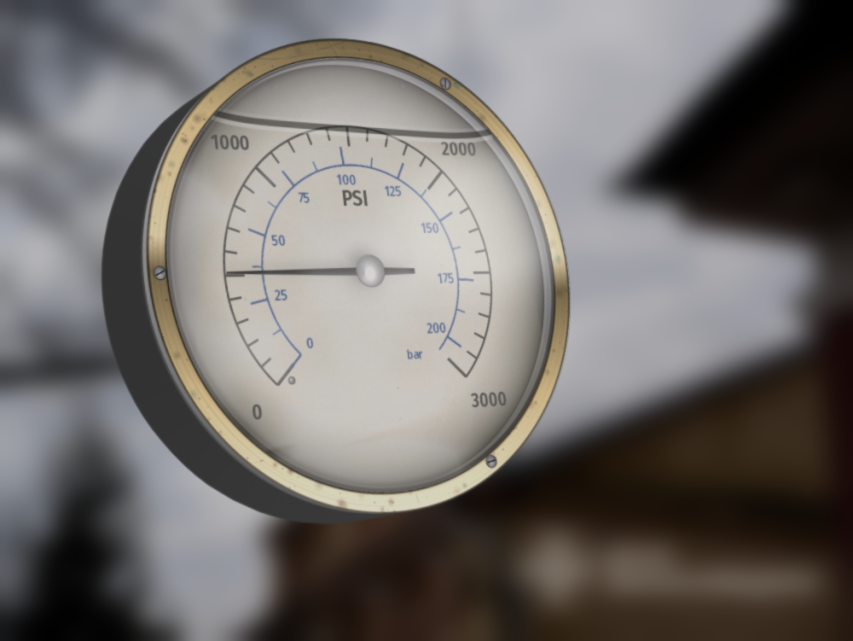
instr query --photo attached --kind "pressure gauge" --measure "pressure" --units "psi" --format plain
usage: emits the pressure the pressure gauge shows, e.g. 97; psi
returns 500; psi
